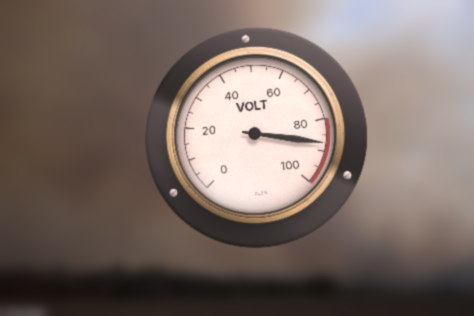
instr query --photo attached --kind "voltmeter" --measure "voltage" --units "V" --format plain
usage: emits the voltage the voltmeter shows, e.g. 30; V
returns 87.5; V
